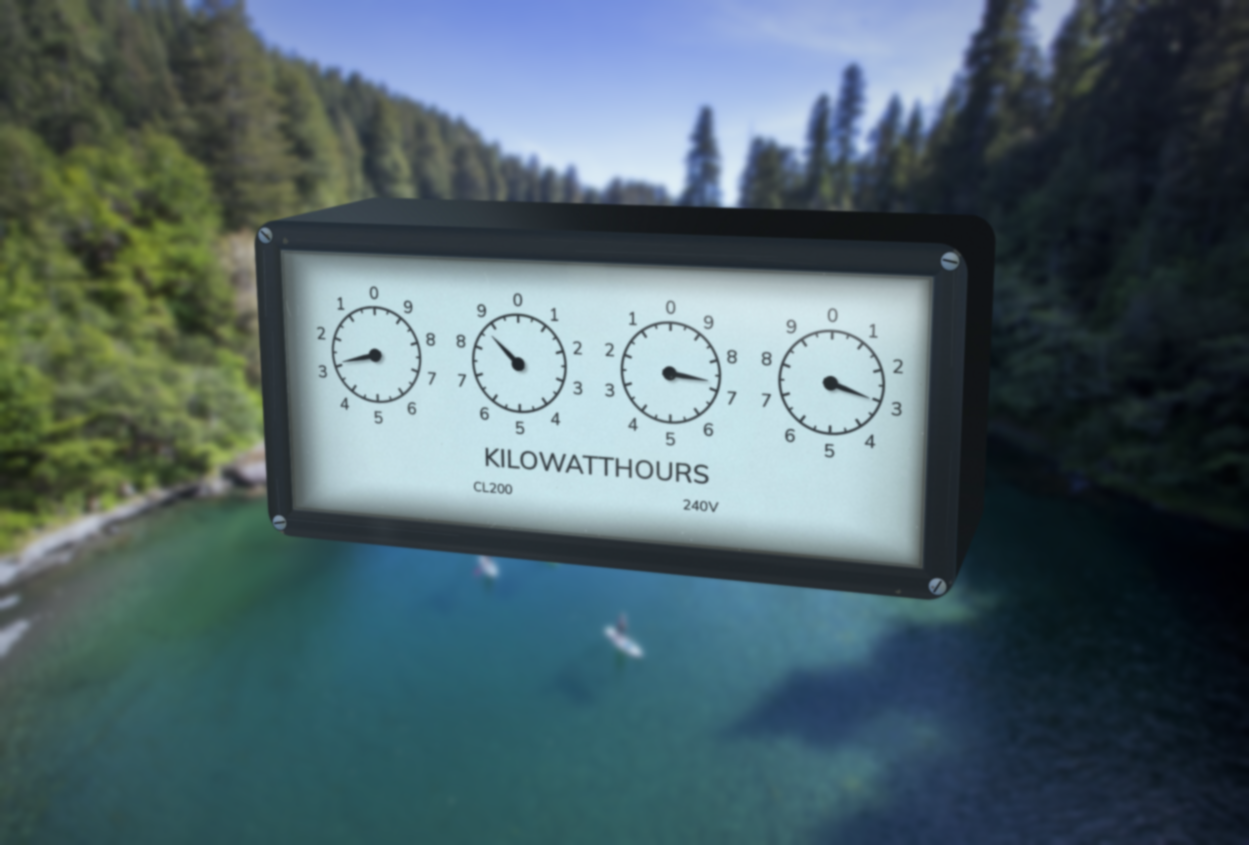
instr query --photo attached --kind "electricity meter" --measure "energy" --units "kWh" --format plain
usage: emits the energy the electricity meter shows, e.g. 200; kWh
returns 2873; kWh
